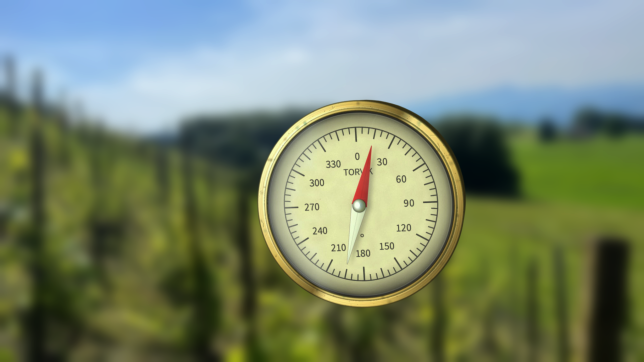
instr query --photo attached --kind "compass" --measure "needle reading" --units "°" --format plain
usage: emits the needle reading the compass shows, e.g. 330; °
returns 15; °
